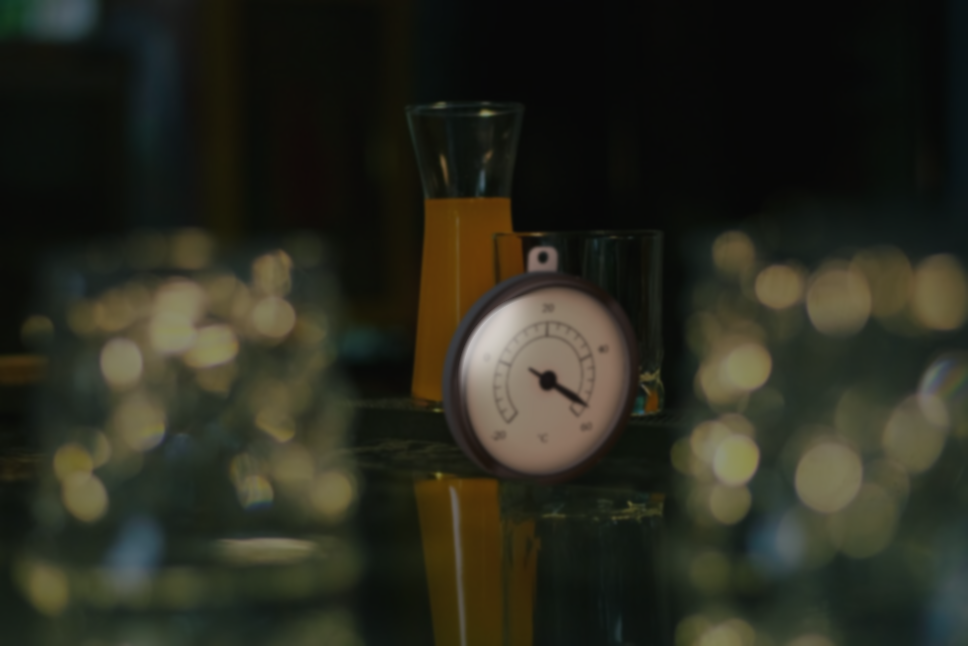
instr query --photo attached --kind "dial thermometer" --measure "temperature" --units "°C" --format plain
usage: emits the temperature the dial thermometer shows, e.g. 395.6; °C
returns 56; °C
